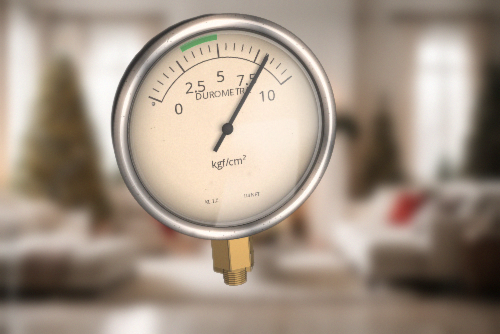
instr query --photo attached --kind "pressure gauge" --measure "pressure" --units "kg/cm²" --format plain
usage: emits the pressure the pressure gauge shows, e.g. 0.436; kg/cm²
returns 8; kg/cm²
